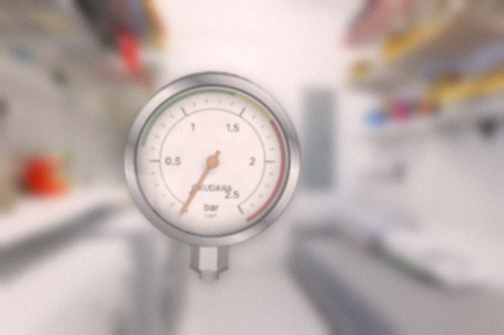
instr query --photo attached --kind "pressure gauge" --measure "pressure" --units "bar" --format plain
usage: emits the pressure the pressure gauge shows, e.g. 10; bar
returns 0; bar
